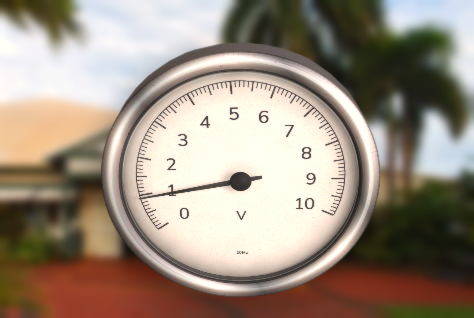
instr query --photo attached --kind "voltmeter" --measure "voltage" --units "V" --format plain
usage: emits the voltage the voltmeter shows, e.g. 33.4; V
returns 1; V
